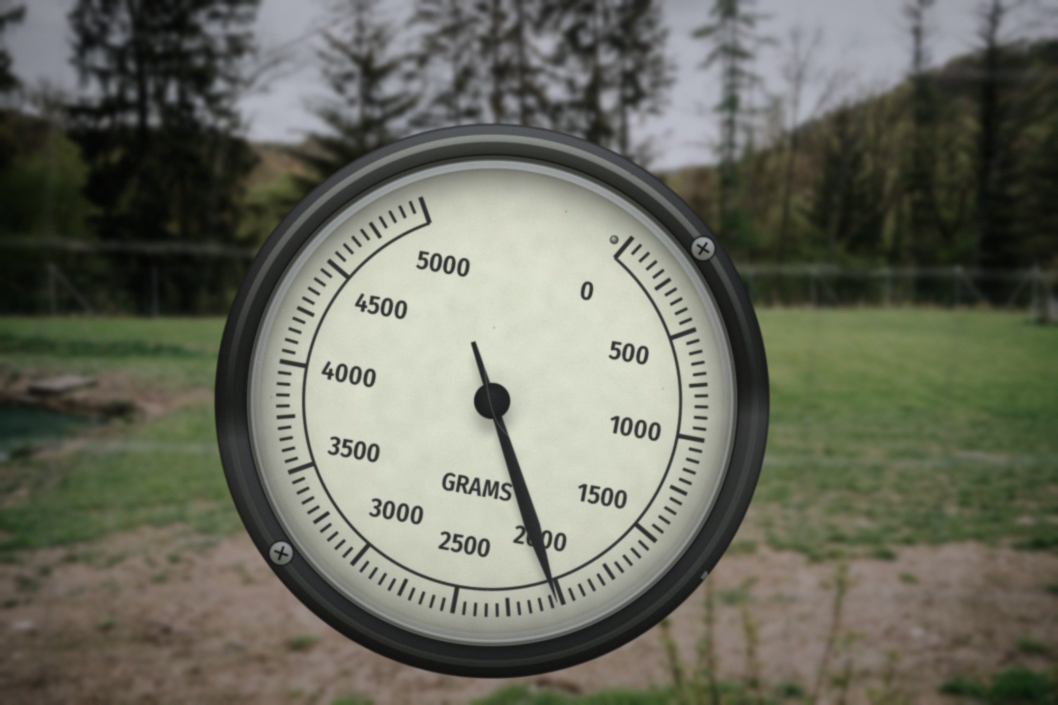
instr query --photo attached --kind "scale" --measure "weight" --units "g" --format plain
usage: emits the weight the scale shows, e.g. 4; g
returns 2025; g
